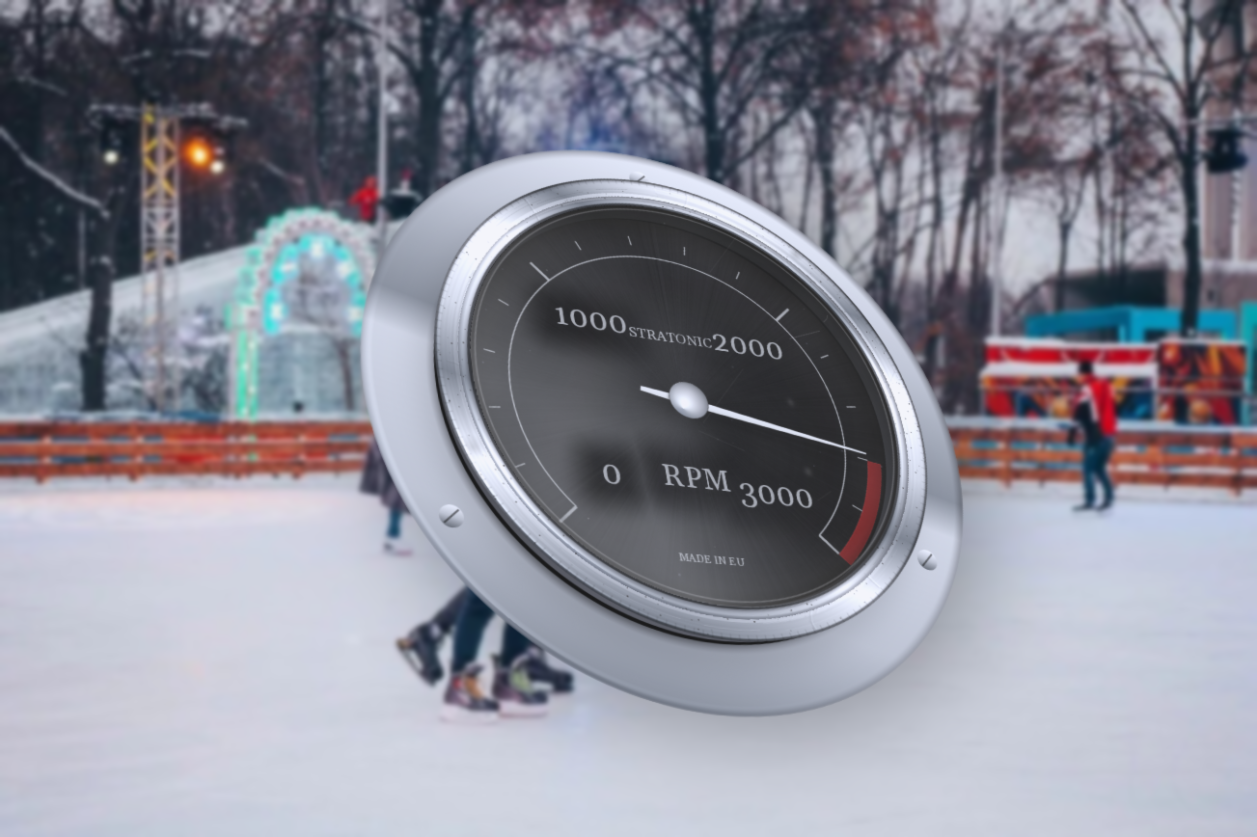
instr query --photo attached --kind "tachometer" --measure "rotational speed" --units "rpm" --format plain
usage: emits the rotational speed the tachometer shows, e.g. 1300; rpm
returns 2600; rpm
